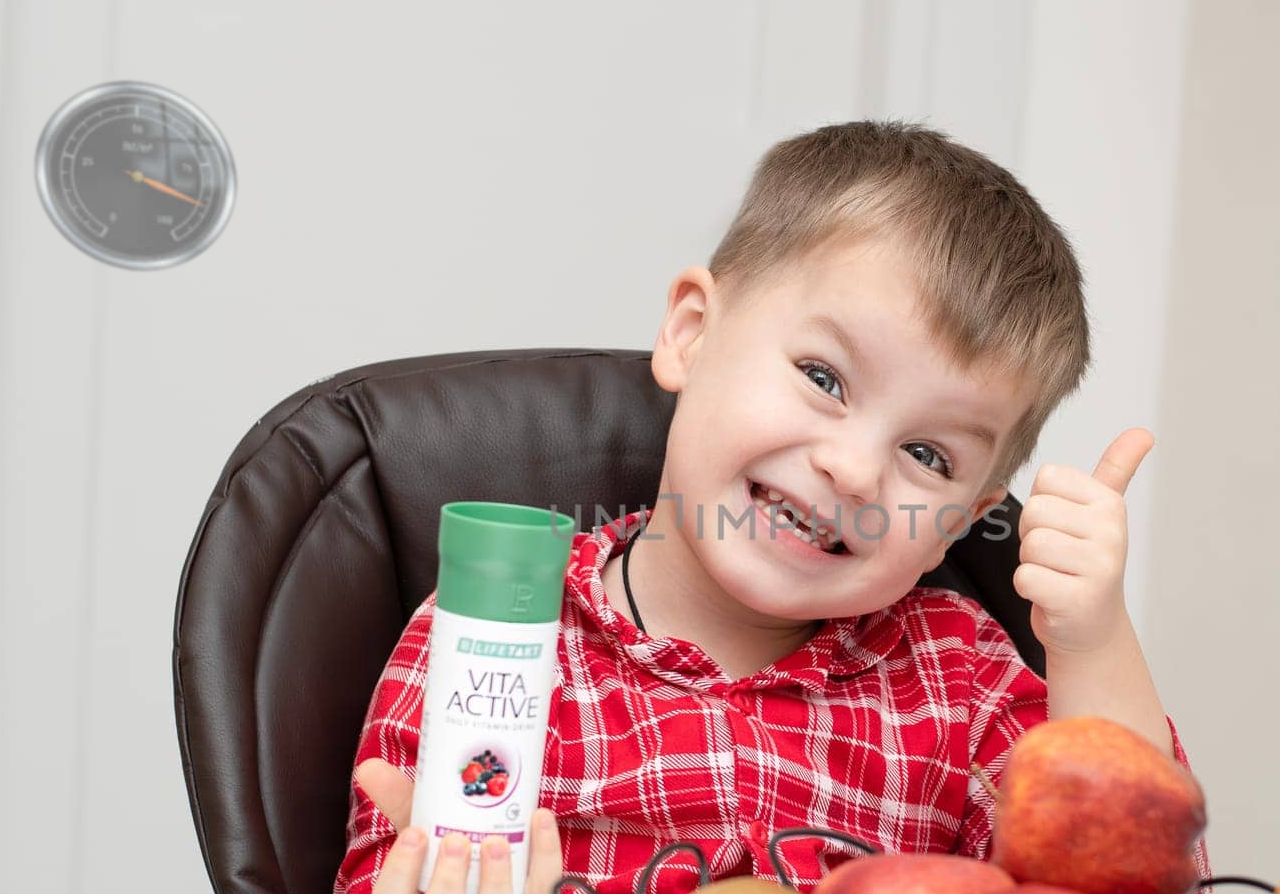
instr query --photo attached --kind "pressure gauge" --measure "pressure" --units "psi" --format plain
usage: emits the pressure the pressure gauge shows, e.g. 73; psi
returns 87.5; psi
